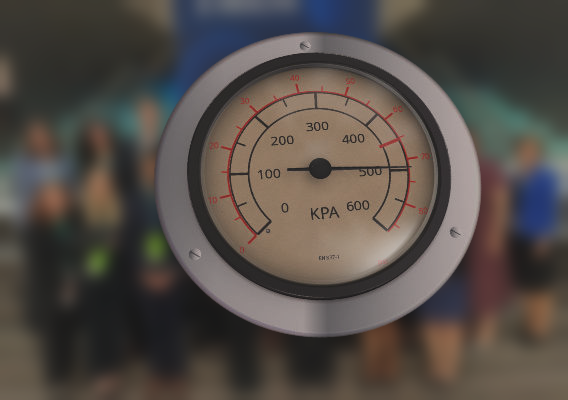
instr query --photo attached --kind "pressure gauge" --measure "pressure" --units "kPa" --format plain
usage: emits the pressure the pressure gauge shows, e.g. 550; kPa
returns 500; kPa
